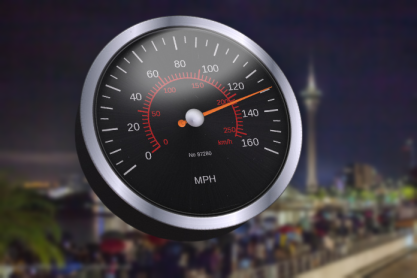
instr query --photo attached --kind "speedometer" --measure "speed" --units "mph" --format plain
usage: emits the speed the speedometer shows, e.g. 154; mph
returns 130; mph
